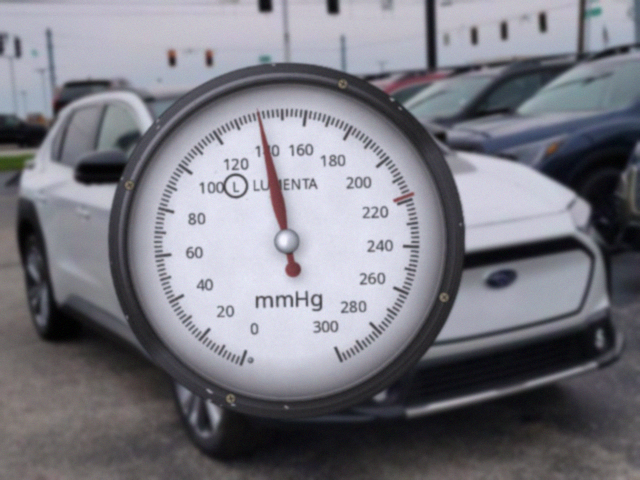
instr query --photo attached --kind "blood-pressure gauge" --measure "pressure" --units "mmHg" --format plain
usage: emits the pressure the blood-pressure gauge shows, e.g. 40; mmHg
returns 140; mmHg
